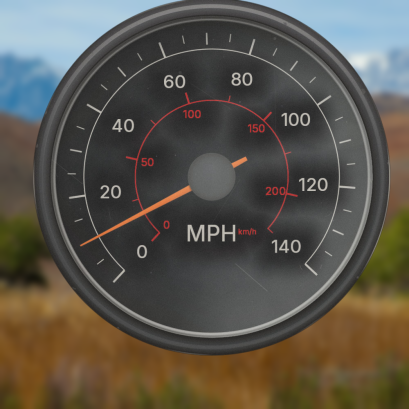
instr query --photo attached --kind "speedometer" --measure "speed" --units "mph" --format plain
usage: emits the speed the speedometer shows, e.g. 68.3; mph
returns 10; mph
